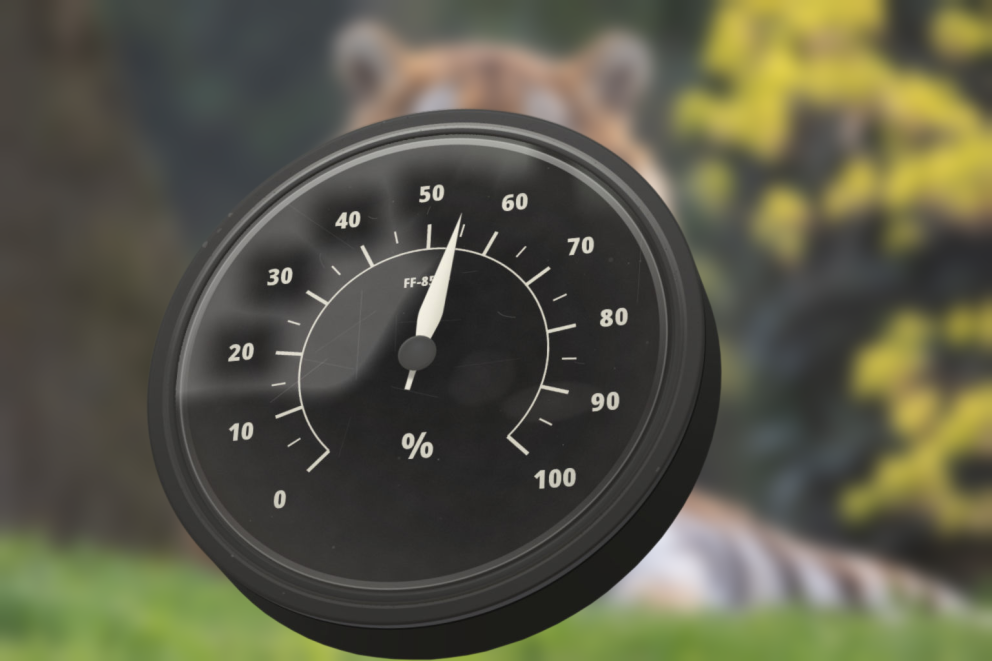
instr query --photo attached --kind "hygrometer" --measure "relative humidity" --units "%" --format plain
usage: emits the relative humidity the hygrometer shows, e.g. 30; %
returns 55; %
